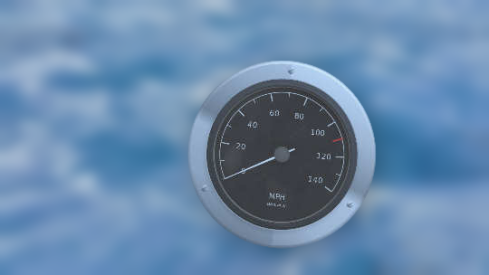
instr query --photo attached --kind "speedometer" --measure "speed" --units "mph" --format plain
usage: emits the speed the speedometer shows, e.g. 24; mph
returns 0; mph
